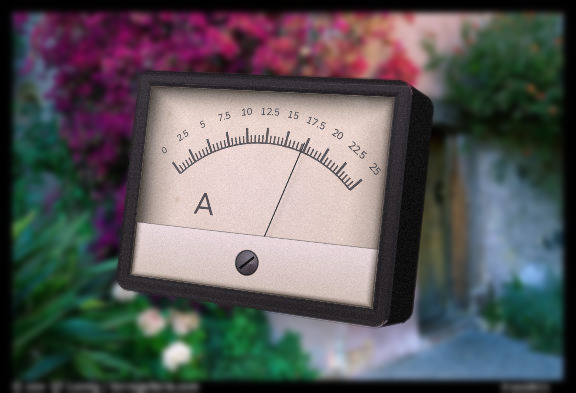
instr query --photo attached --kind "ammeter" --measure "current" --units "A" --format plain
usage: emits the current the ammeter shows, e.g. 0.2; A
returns 17.5; A
